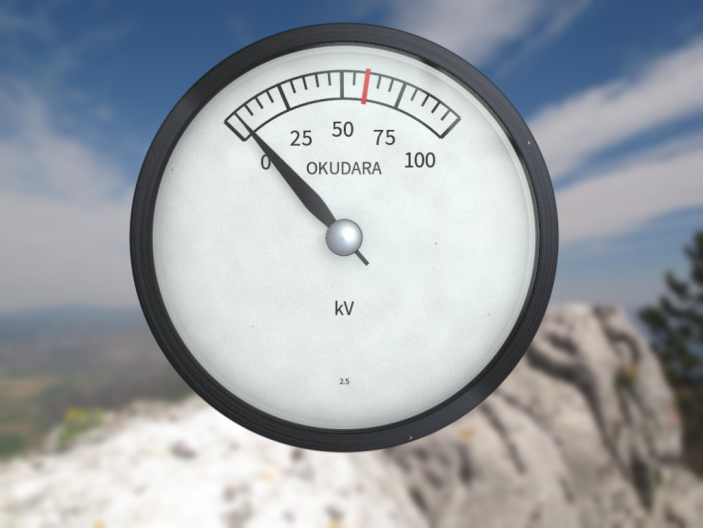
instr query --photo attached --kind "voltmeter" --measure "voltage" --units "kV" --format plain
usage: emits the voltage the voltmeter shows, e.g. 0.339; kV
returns 5; kV
